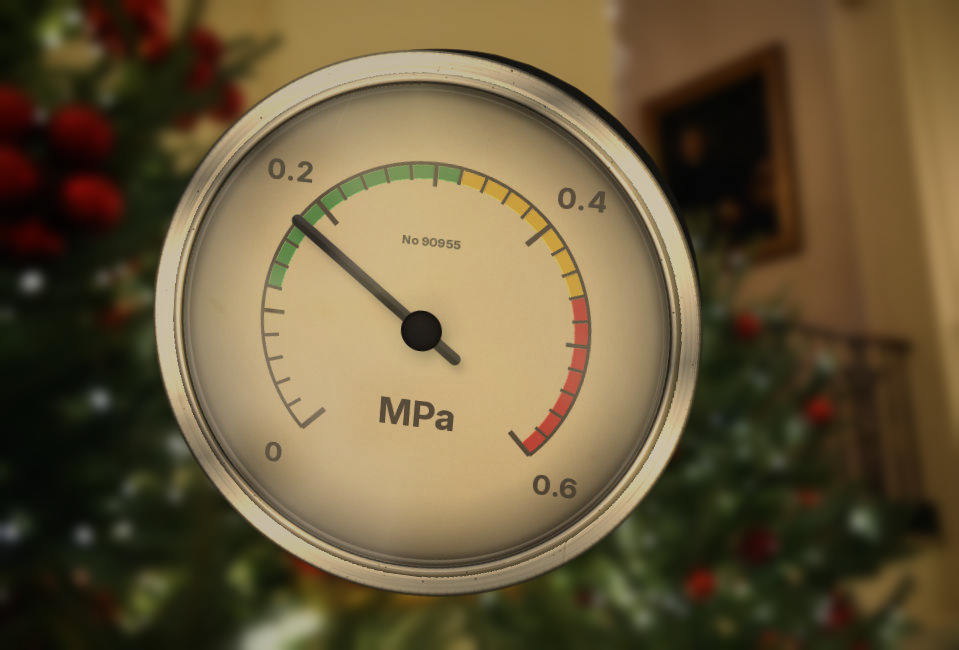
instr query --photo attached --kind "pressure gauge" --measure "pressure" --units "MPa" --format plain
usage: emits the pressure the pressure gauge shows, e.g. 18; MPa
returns 0.18; MPa
